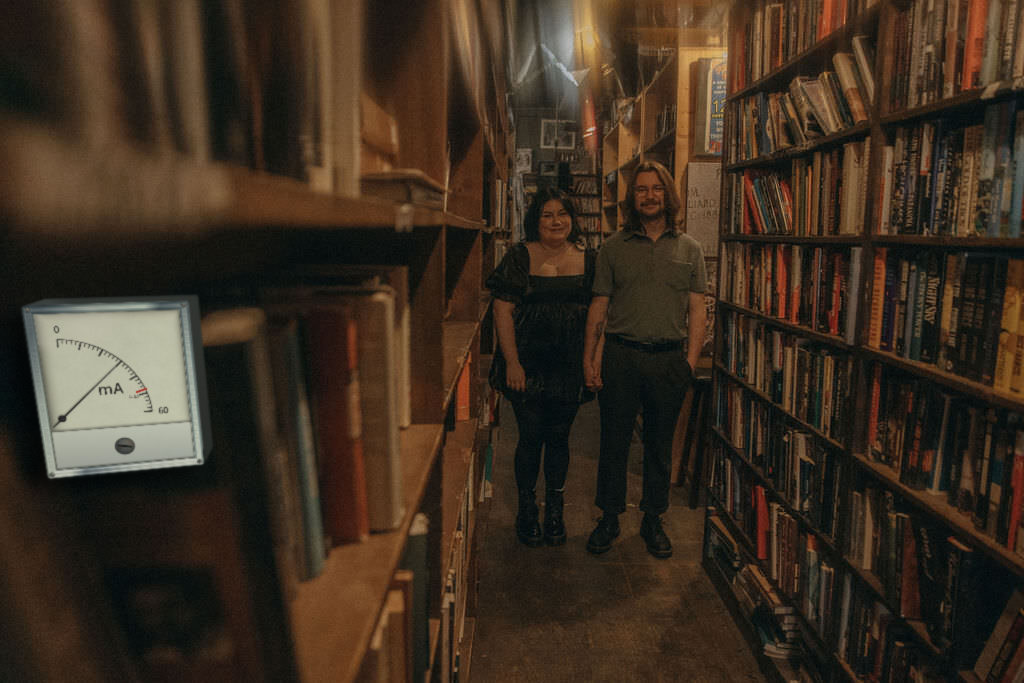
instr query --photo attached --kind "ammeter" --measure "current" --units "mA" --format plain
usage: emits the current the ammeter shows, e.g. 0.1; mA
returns 30; mA
